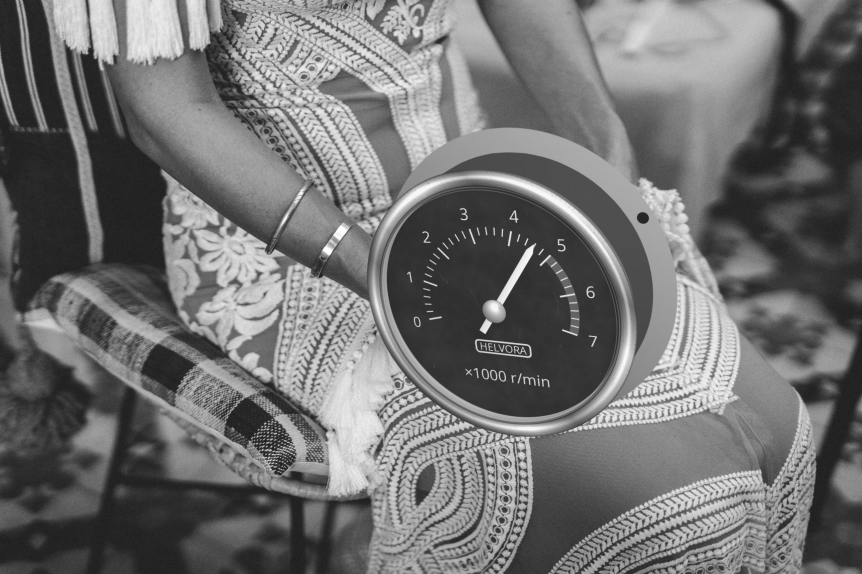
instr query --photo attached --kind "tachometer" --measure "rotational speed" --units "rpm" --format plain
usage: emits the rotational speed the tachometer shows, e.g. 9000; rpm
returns 4600; rpm
